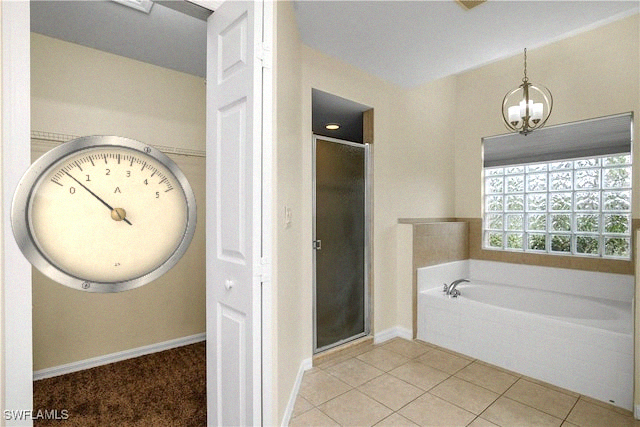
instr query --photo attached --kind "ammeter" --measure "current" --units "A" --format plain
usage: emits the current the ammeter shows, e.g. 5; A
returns 0.5; A
